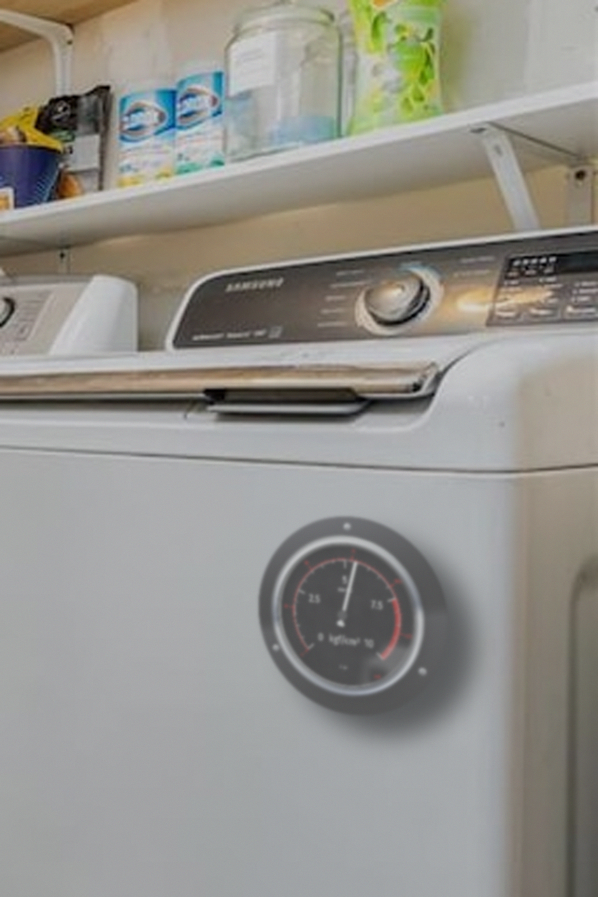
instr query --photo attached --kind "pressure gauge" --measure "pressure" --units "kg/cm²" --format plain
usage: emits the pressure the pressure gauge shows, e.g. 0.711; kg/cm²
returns 5.5; kg/cm²
